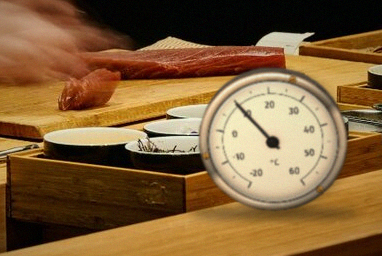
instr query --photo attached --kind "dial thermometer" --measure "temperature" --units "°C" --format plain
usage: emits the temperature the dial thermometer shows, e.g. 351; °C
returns 10; °C
